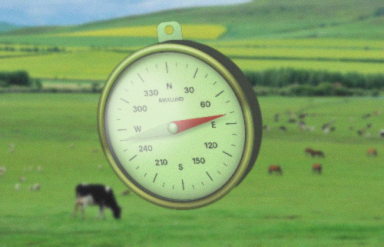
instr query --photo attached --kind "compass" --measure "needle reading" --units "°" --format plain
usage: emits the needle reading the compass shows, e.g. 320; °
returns 80; °
